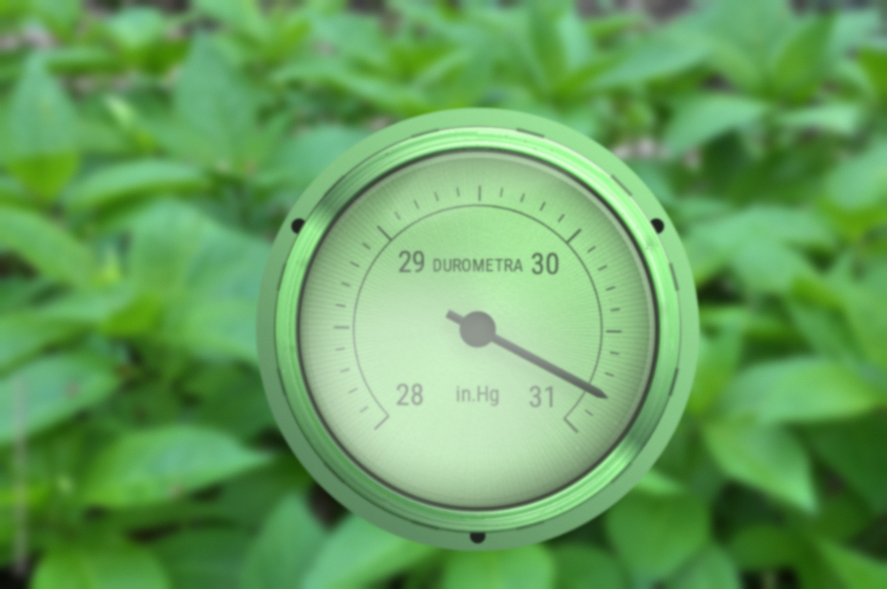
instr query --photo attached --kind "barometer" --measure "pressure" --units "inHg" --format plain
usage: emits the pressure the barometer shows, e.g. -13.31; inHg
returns 30.8; inHg
